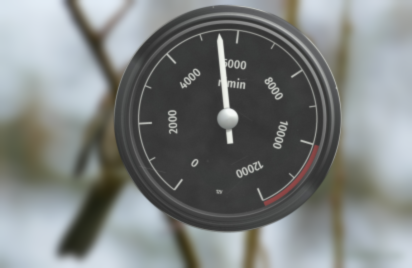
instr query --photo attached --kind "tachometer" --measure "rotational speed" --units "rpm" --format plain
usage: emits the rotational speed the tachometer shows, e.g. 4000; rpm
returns 5500; rpm
